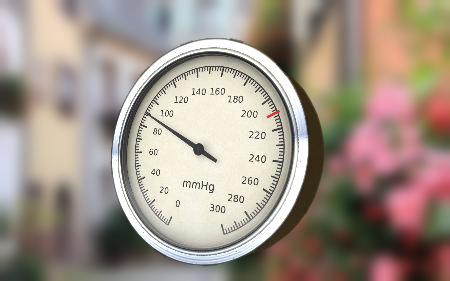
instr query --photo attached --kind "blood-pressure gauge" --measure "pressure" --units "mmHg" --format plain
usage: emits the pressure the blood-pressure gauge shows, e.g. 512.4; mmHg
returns 90; mmHg
